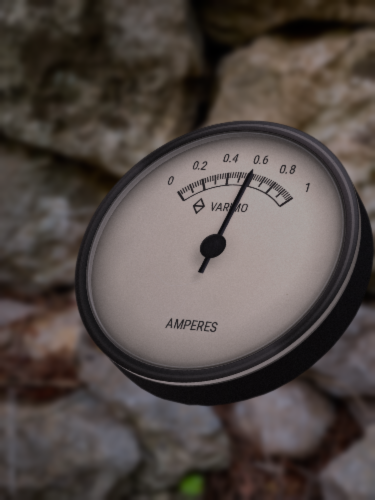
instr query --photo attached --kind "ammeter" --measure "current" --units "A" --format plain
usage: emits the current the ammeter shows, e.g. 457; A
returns 0.6; A
